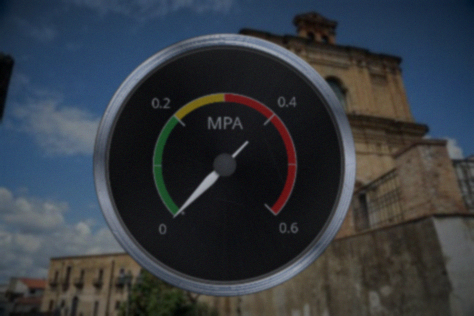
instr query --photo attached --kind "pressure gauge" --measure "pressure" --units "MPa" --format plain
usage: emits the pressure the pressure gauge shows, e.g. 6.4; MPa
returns 0; MPa
